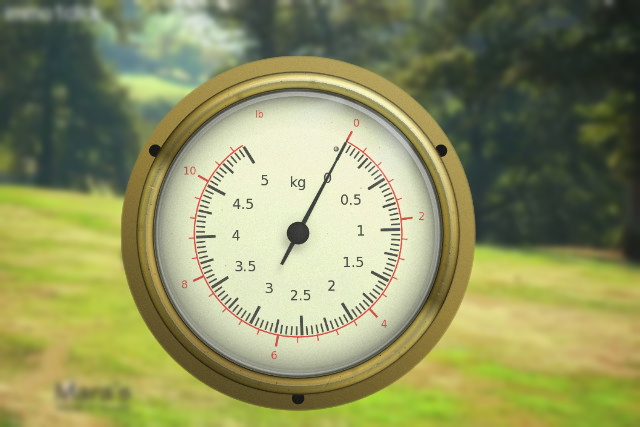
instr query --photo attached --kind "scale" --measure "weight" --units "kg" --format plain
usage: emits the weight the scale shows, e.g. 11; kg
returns 0; kg
